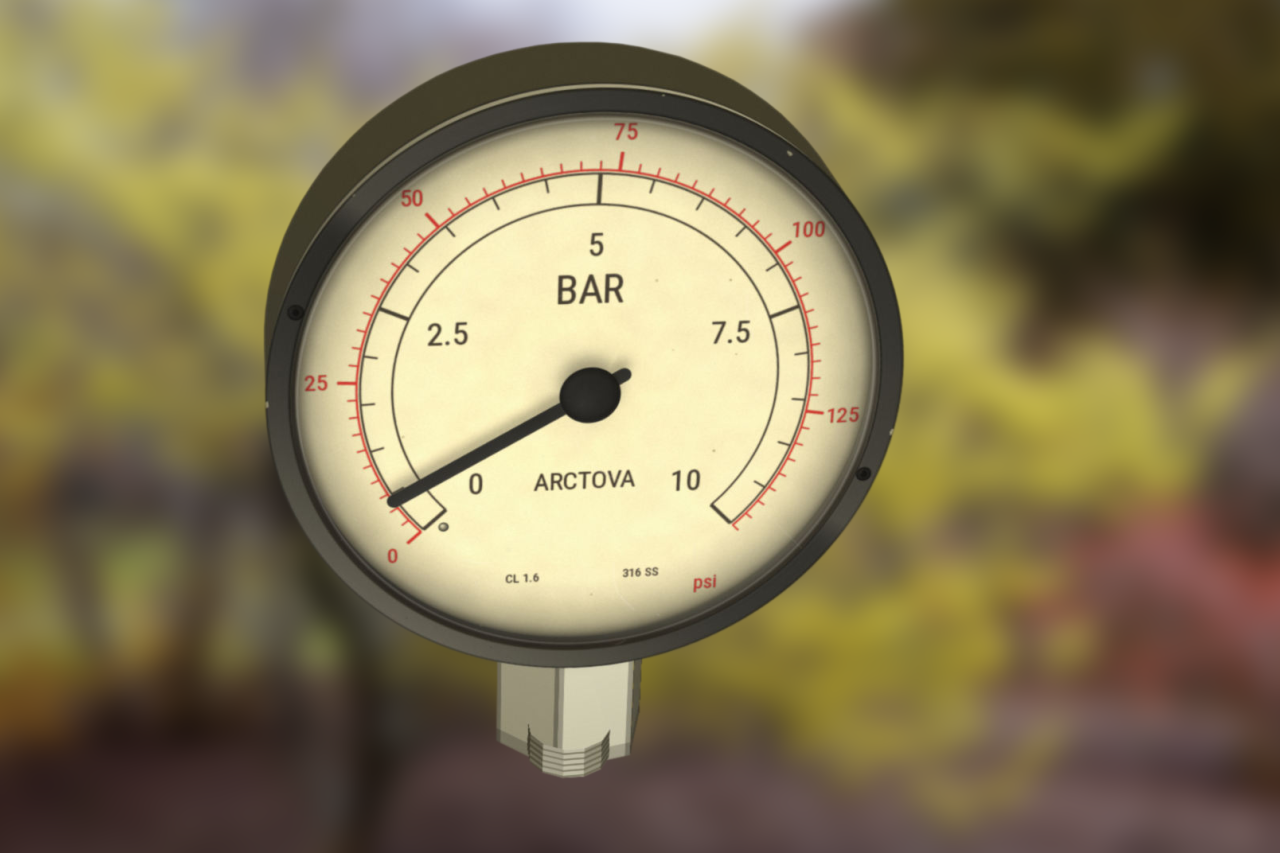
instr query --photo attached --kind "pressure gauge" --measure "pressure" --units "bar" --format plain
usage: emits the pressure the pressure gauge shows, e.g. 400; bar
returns 0.5; bar
